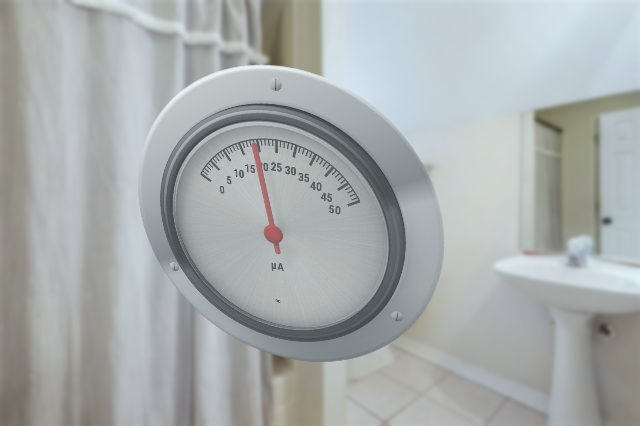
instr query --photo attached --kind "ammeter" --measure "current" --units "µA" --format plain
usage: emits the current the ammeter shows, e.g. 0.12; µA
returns 20; µA
